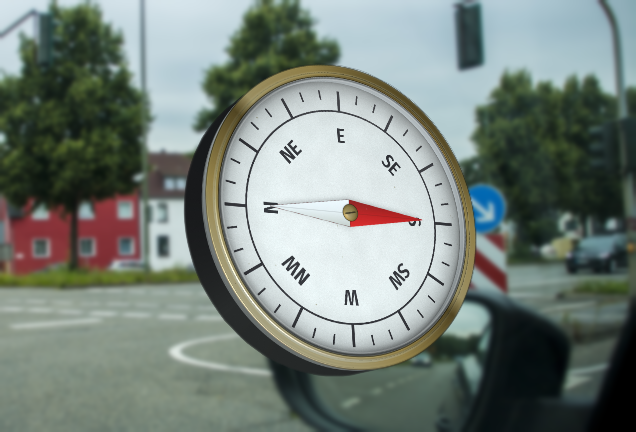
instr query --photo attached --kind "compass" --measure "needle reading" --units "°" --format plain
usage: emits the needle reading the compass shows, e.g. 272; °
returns 180; °
